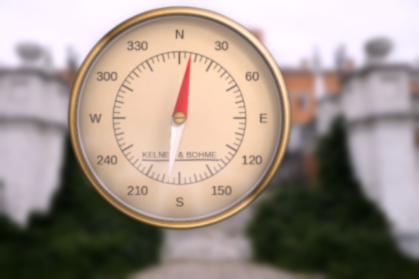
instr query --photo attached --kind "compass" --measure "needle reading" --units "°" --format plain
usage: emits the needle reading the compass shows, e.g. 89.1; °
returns 10; °
